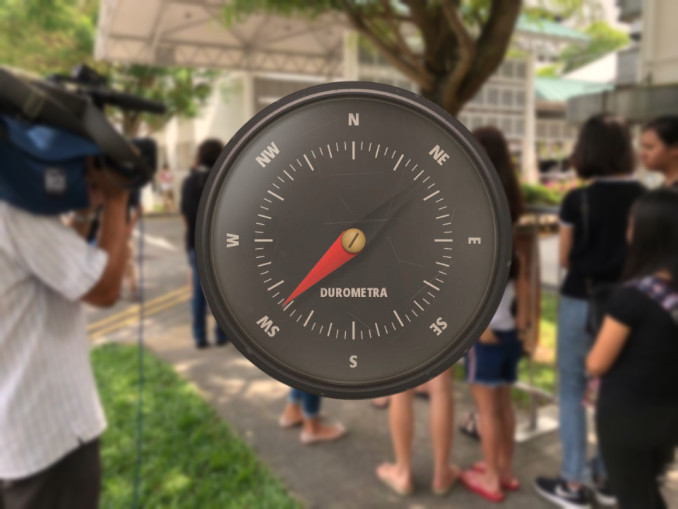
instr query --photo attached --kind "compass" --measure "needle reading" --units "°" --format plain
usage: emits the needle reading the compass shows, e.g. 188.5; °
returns 227.5; °
